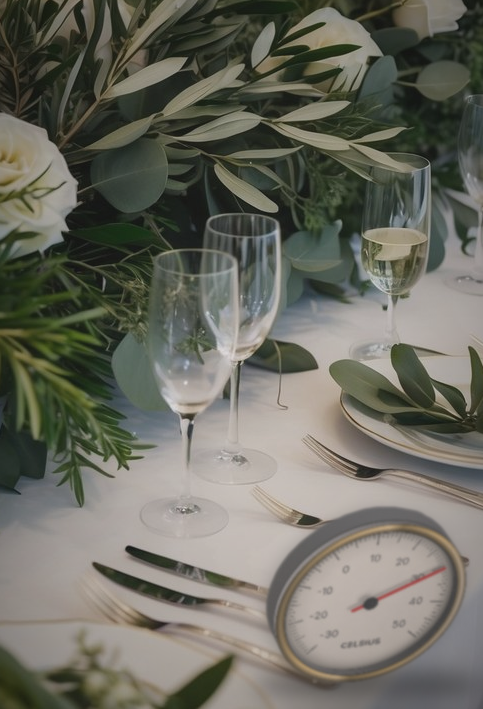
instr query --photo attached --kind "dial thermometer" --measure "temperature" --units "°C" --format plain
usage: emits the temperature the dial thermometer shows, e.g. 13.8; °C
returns 30; °C
